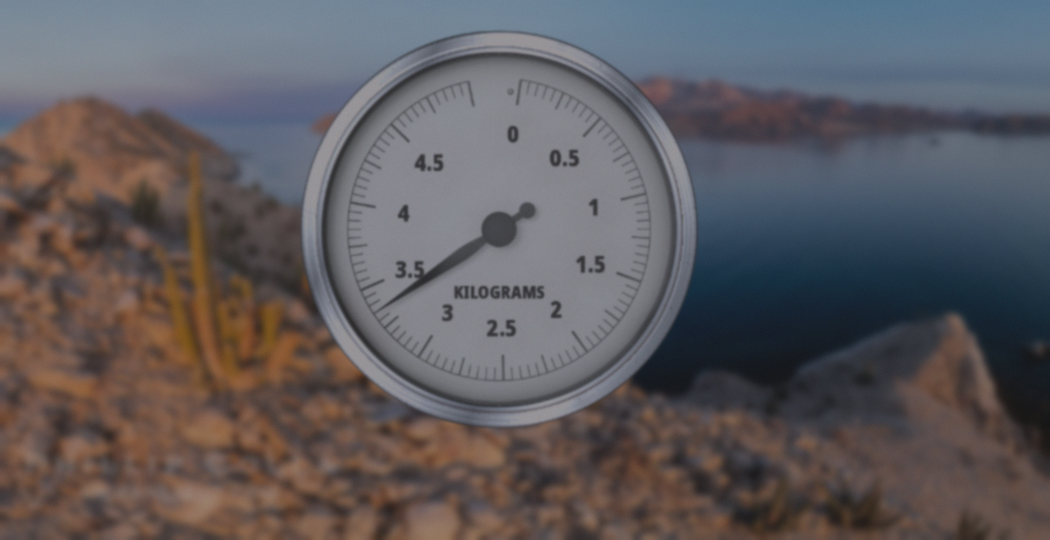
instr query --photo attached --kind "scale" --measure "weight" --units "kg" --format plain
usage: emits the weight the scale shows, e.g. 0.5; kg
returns 3.35; kg
